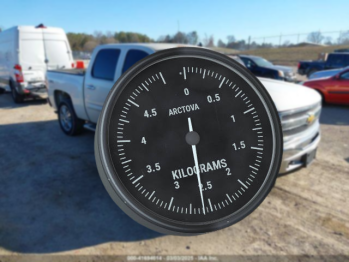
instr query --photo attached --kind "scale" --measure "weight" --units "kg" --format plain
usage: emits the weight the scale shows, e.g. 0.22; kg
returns 2.6; kg
